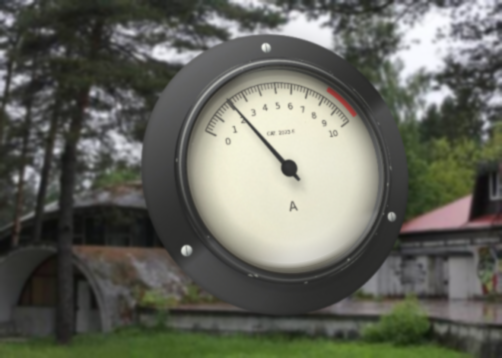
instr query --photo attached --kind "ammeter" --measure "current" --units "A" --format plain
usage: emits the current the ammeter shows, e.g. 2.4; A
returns 2; A
